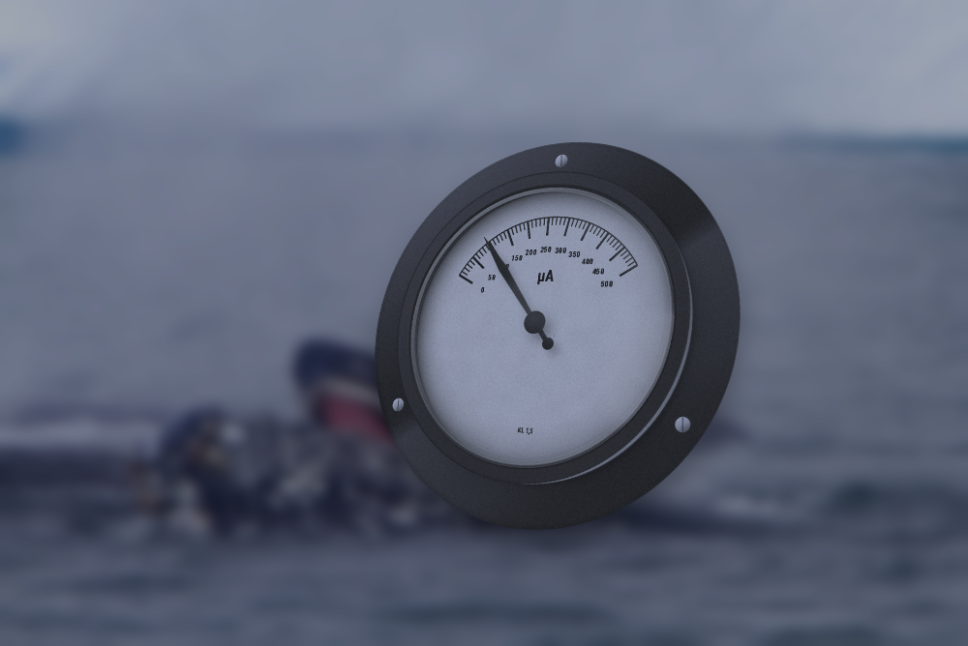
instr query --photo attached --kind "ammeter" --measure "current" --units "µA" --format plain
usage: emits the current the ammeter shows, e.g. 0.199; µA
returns 100; µA
